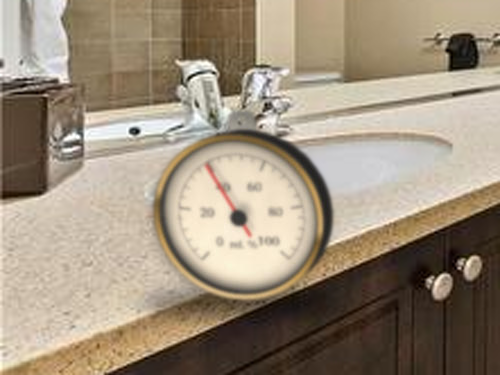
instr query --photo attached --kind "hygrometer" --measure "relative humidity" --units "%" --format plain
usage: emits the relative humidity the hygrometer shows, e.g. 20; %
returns 40; %
